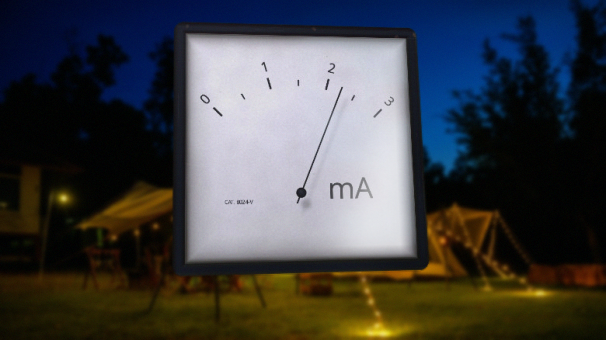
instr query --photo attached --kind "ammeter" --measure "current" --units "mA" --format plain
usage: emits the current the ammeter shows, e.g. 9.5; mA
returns 2.25; mA
